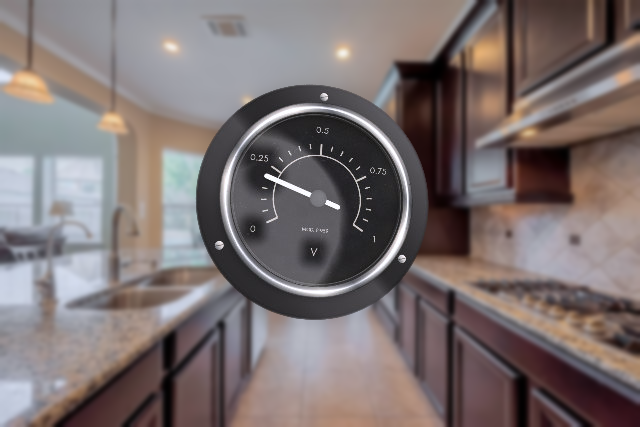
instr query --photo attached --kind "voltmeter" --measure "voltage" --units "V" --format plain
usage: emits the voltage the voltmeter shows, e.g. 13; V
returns 0.2; V
